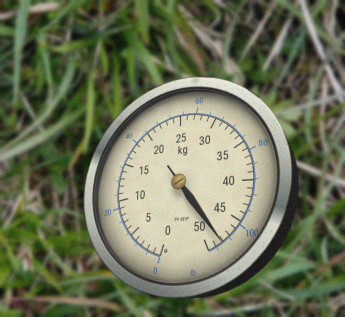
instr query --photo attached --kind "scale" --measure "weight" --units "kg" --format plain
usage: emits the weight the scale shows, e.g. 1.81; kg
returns 48; kg
